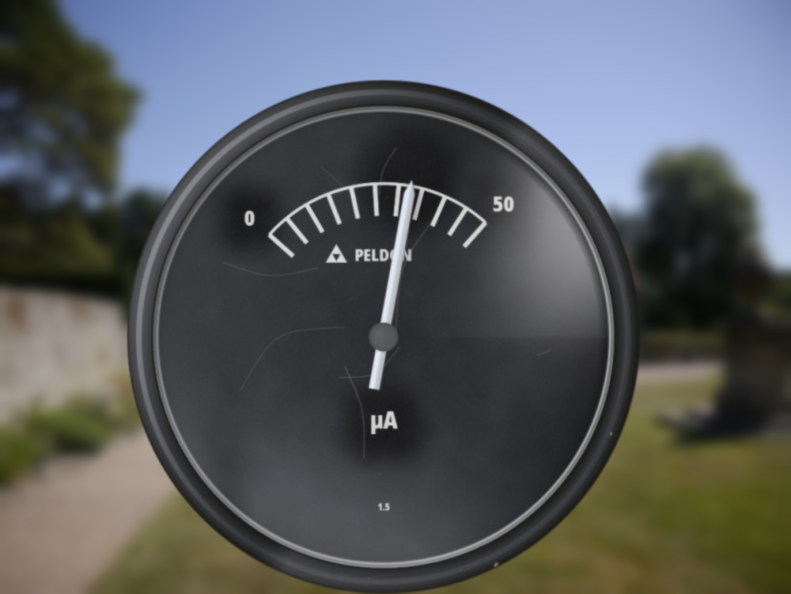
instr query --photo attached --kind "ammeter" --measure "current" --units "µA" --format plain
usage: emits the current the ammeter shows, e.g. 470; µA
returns 32.5; µA
